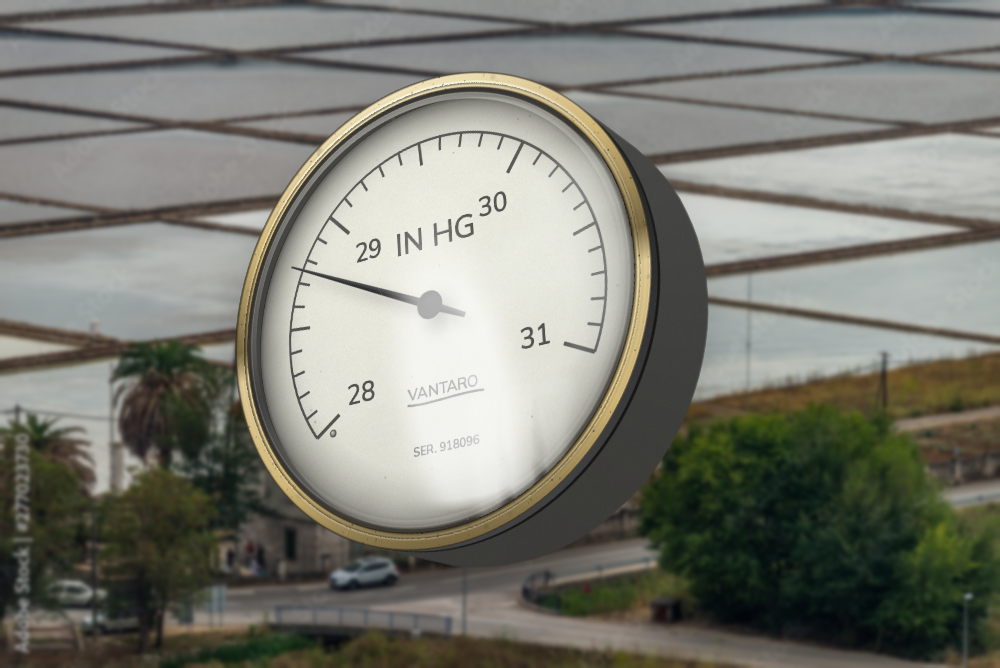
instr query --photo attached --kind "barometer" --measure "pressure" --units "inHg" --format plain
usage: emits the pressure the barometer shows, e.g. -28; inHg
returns 28.75; inHg
